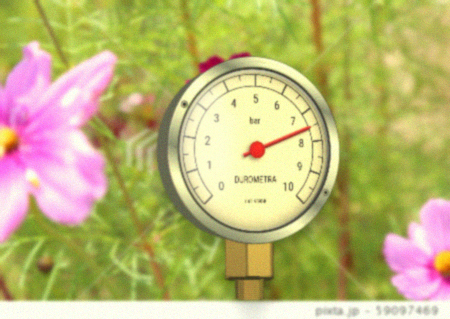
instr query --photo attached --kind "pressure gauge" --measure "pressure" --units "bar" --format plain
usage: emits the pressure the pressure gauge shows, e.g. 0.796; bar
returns 7.5; bar
